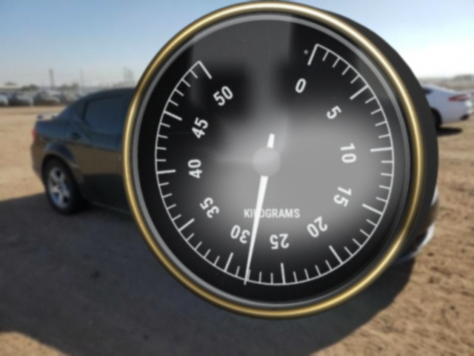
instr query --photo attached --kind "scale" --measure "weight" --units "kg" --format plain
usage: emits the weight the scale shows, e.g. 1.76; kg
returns 28; kg
